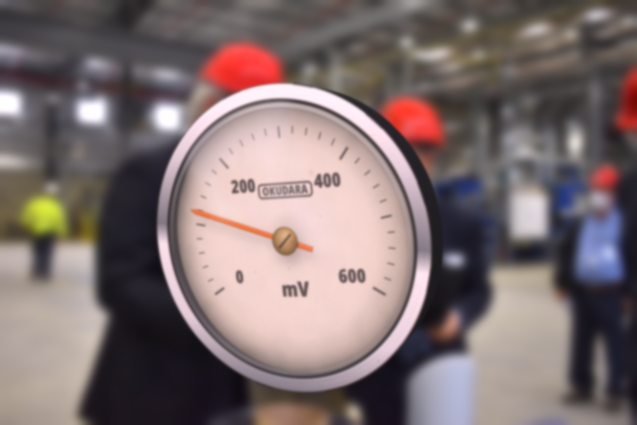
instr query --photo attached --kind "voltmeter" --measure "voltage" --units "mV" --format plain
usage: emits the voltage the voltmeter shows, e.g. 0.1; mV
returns 120; mV
